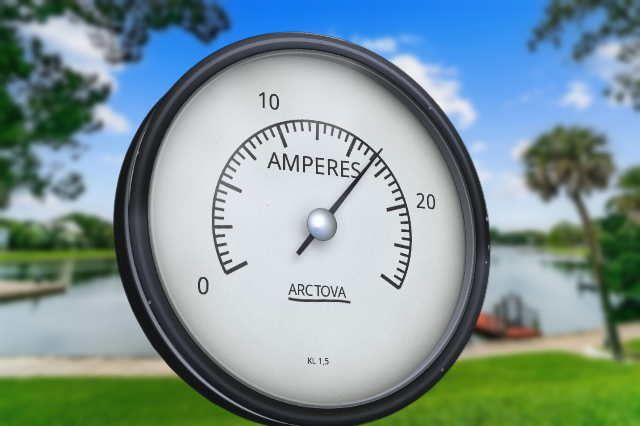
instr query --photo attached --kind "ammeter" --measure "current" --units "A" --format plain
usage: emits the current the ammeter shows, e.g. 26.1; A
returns 16.5; A
